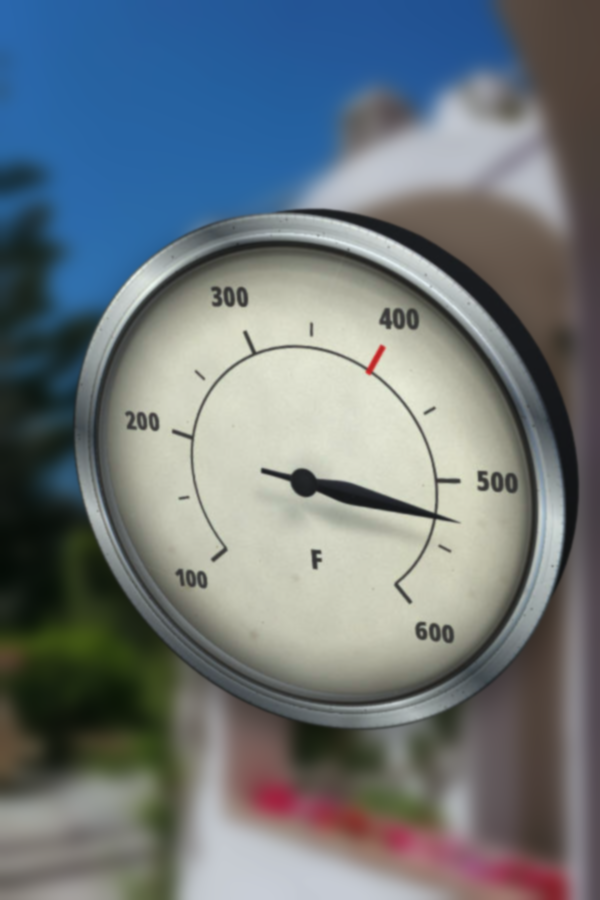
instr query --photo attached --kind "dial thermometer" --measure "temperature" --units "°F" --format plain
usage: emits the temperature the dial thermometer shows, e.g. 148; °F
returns 525; °F
